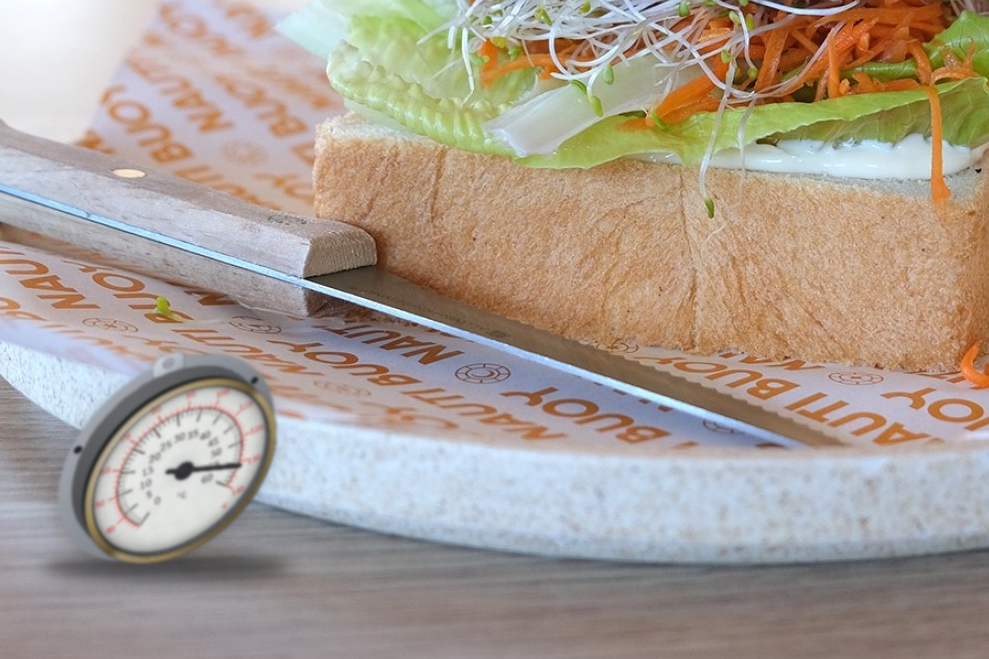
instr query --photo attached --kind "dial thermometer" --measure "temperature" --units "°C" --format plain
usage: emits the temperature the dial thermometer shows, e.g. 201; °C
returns 55; °C
